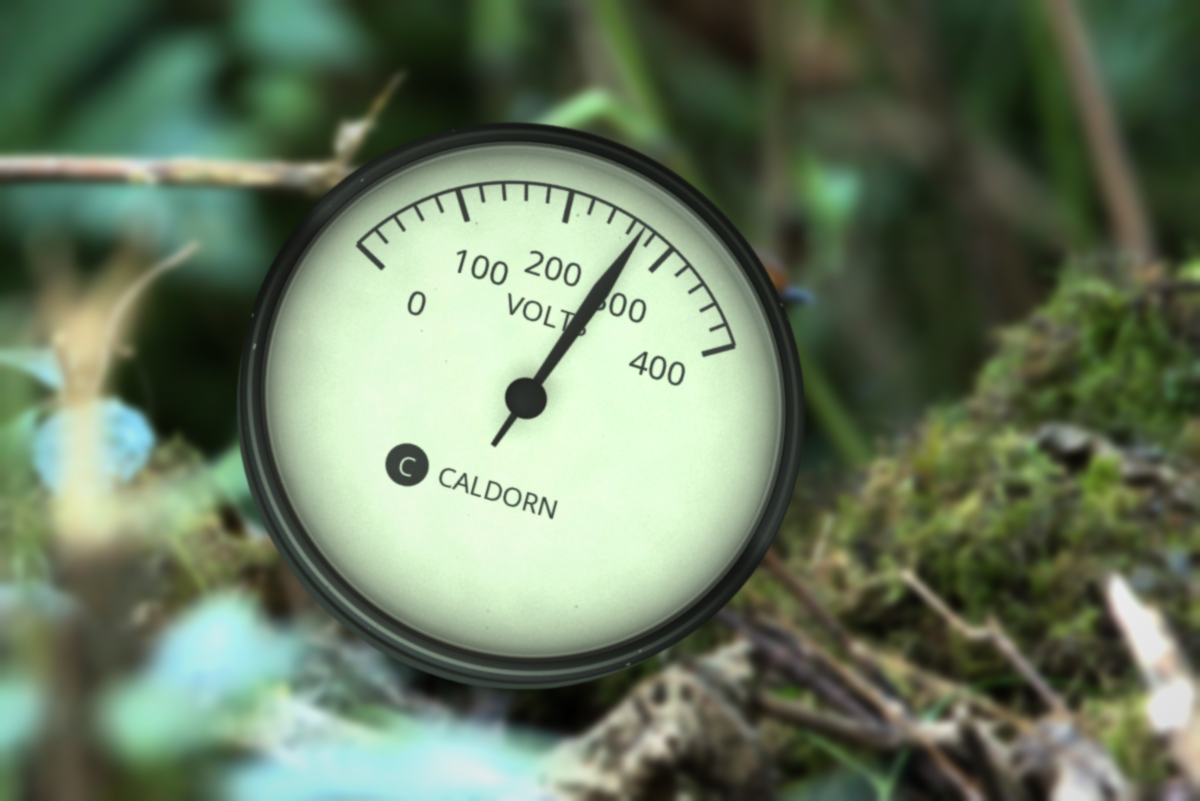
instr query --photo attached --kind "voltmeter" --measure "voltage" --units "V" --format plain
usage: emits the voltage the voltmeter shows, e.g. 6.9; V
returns 270; V
